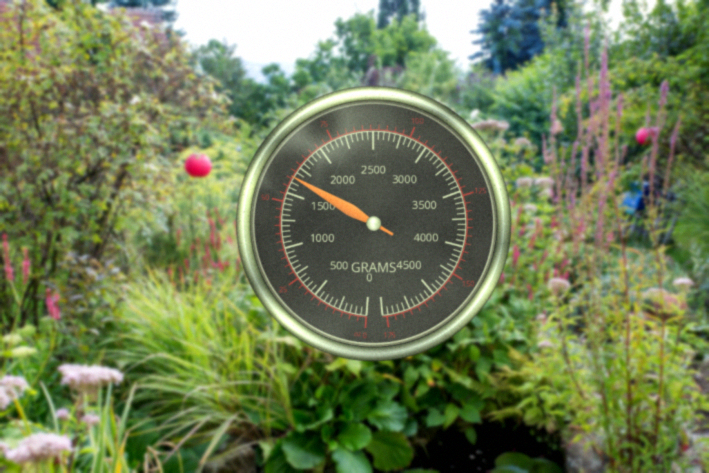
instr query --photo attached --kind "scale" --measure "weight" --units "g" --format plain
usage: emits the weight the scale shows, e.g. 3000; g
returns 1650; g
